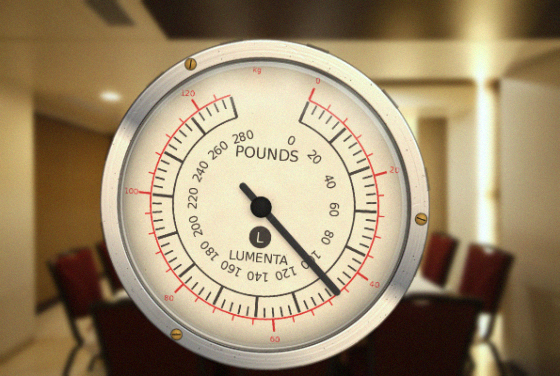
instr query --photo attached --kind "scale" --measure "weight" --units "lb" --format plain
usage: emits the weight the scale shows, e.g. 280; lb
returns 100; lb
